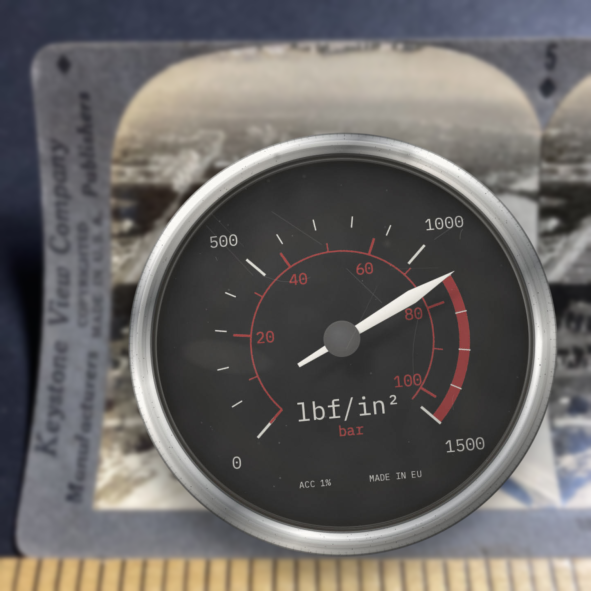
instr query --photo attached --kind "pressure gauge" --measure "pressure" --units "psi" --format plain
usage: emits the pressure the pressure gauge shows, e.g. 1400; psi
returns 1100; psi
